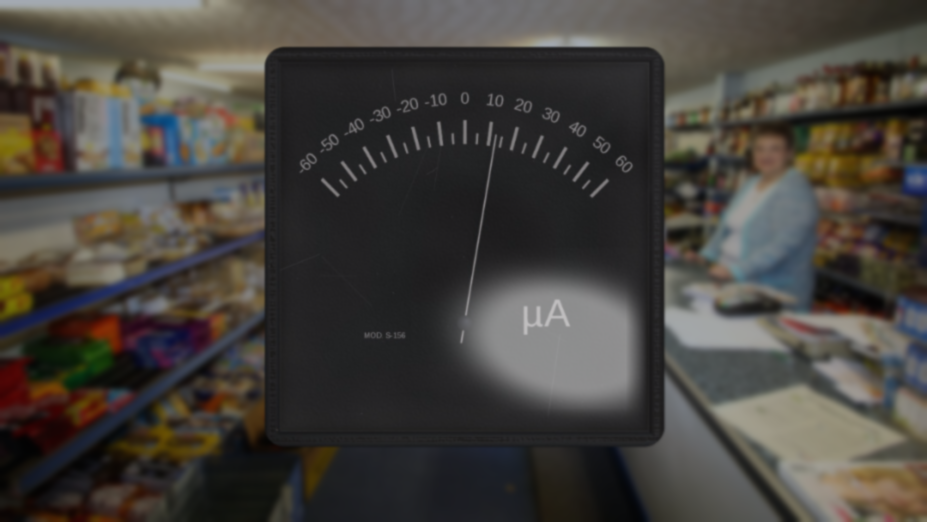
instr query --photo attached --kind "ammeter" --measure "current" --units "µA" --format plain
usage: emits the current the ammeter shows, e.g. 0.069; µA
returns 12.5; µA
